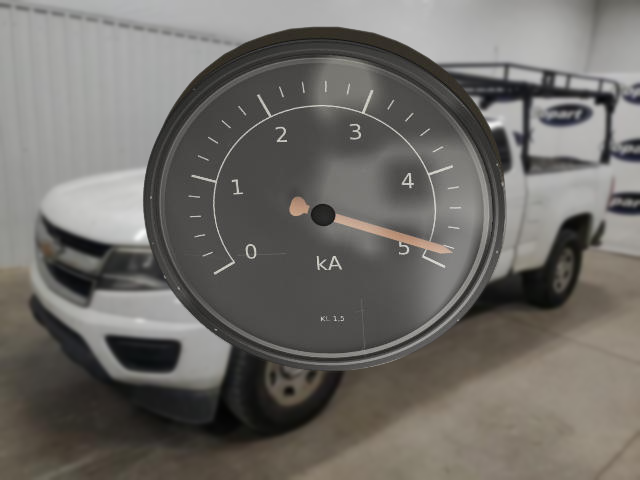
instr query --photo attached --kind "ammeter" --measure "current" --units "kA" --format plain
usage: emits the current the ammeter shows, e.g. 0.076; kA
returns 4.8; kA
